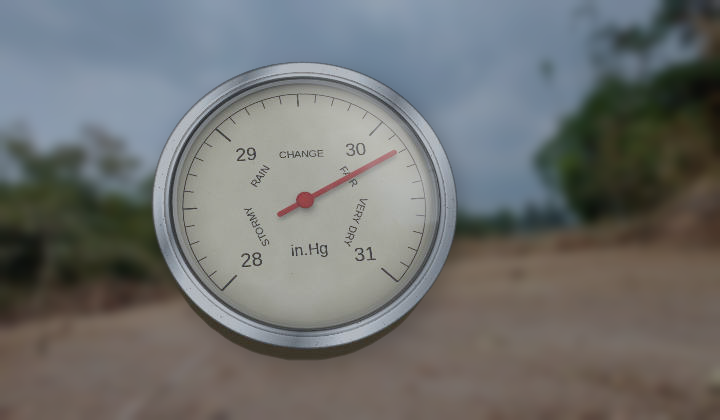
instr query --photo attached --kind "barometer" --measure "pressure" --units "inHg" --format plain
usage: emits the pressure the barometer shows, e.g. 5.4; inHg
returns 30.2; inHg
